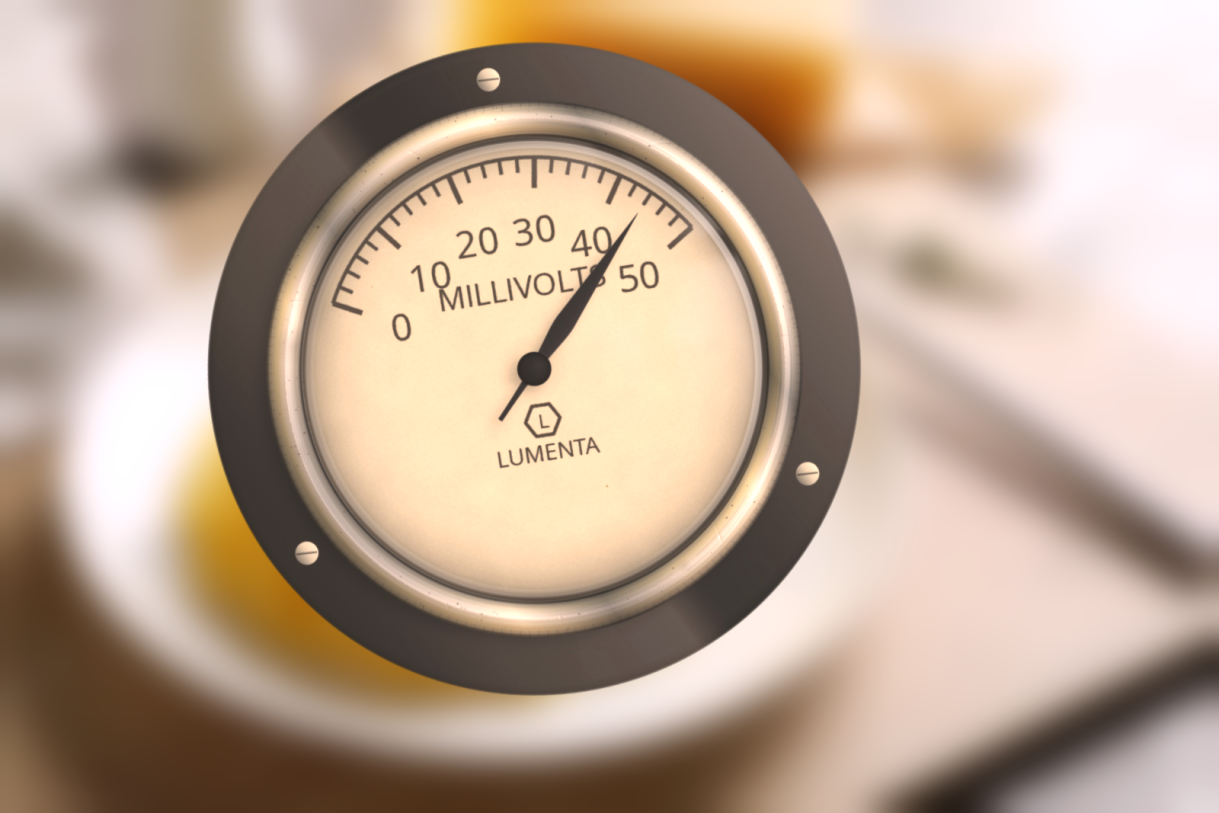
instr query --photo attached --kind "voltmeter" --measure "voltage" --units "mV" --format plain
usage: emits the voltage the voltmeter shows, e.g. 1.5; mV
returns 44; mV
